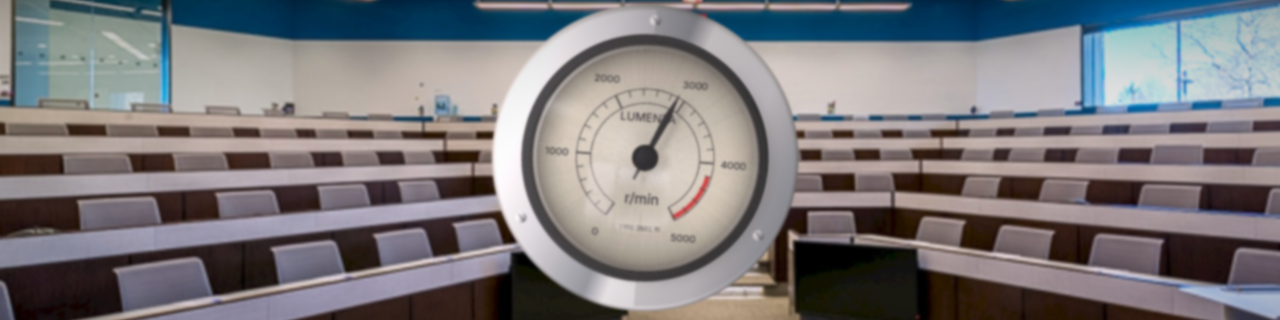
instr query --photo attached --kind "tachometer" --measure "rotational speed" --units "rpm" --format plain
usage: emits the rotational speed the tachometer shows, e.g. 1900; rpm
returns 2900; rpm
